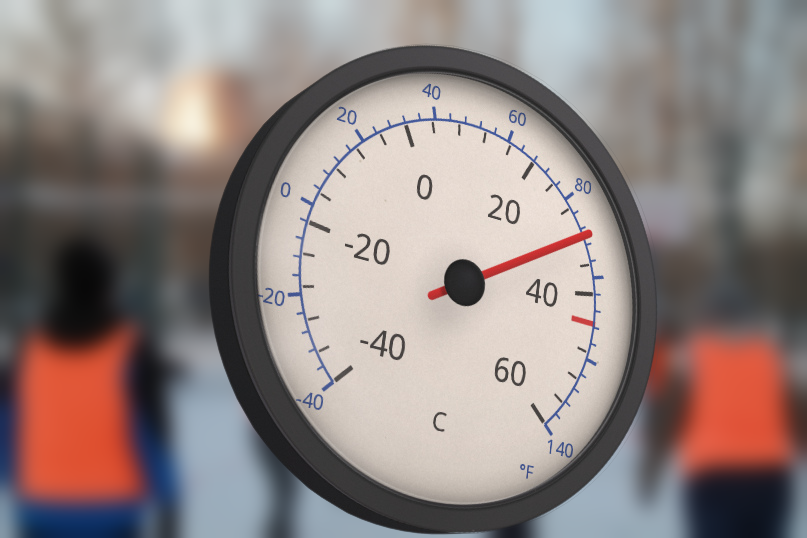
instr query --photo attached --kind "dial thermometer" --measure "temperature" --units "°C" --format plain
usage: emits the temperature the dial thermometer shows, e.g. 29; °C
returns 32; °C
